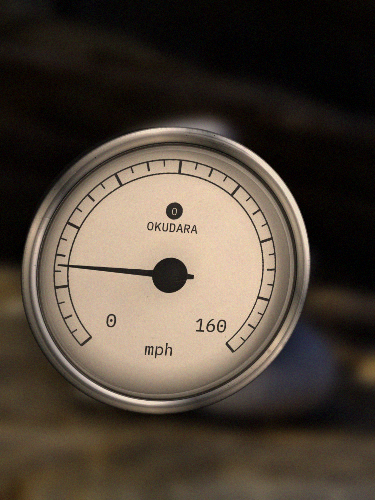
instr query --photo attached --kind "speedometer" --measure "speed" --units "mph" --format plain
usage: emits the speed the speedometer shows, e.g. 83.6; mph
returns 27.5; mph
